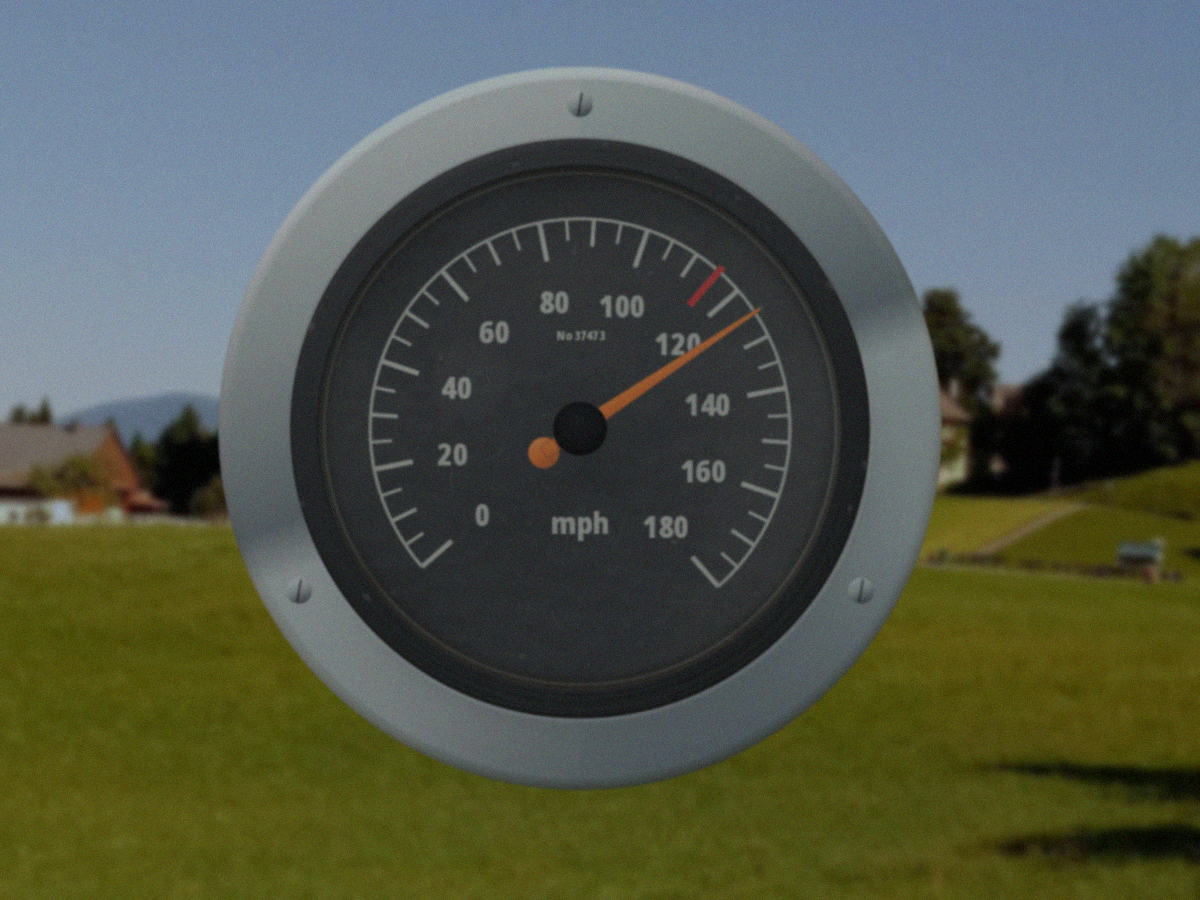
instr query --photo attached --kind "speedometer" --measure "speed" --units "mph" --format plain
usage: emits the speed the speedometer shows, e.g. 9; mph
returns 125; mph
